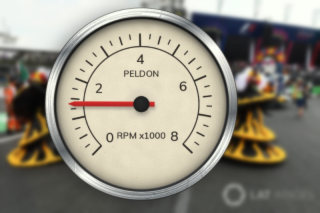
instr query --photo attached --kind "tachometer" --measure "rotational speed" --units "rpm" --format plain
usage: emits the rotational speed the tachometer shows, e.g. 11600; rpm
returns 1375; rpm
